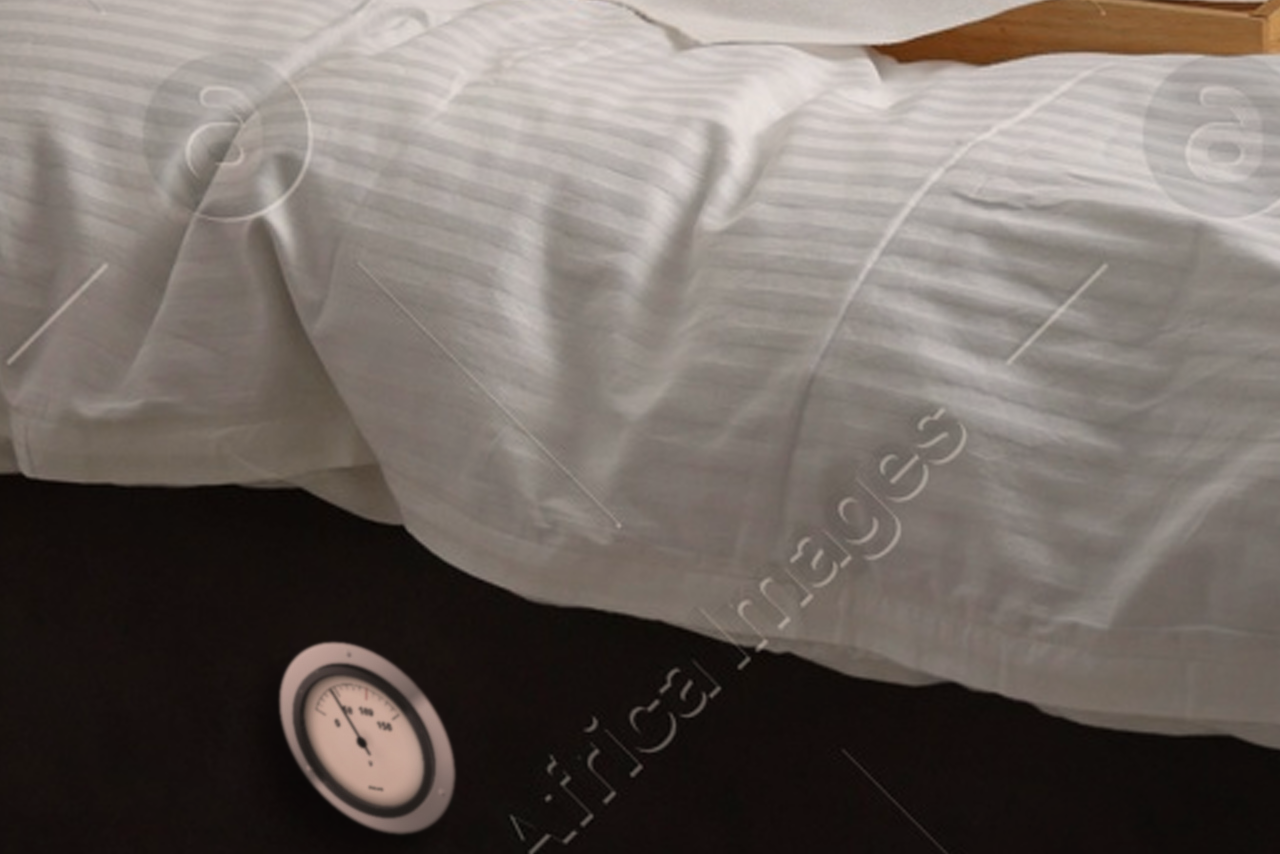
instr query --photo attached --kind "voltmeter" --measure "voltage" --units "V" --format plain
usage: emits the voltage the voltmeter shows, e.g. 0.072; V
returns 50; V
